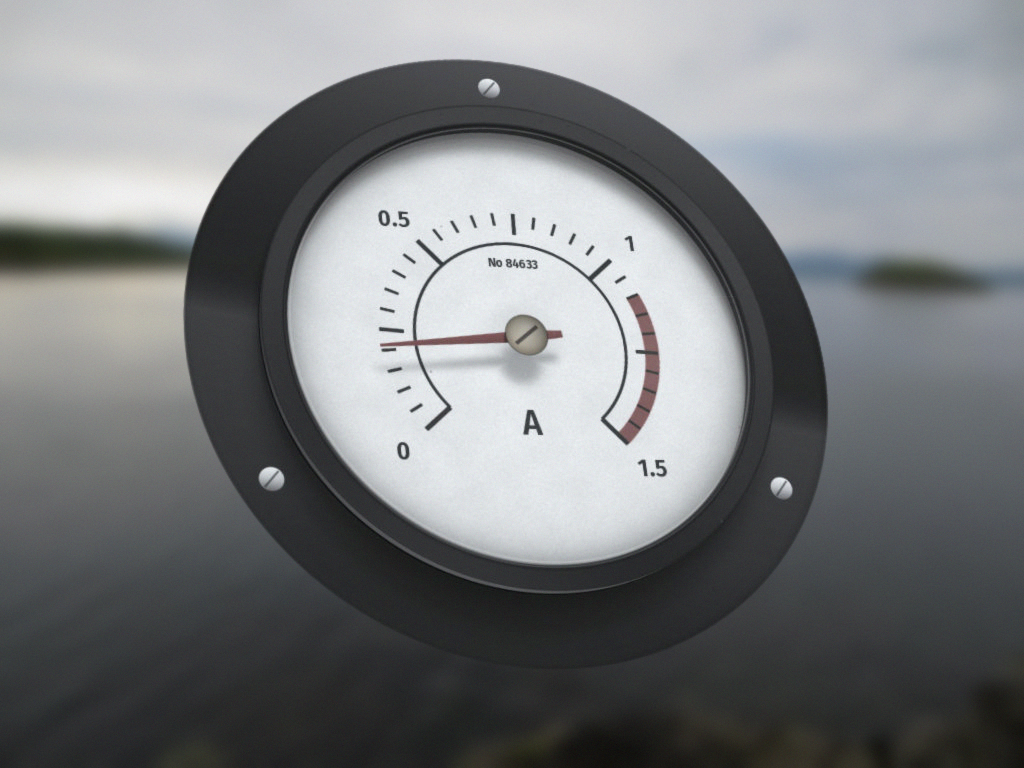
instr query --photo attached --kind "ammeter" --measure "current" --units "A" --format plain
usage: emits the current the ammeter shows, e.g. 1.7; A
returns 0.2; A
